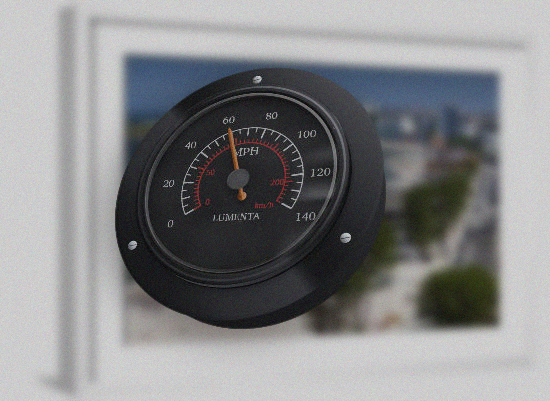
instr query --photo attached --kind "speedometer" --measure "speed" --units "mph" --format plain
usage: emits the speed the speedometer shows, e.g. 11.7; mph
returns 60; mph
